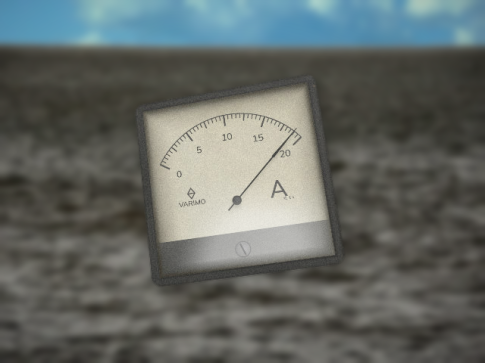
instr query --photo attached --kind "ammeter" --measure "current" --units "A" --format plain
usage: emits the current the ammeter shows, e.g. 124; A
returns 19; A
